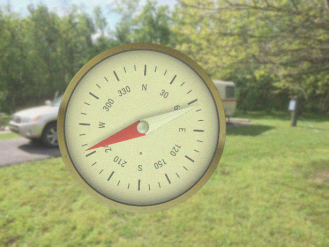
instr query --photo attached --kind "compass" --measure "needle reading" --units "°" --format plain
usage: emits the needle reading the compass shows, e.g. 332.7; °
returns 245; °
